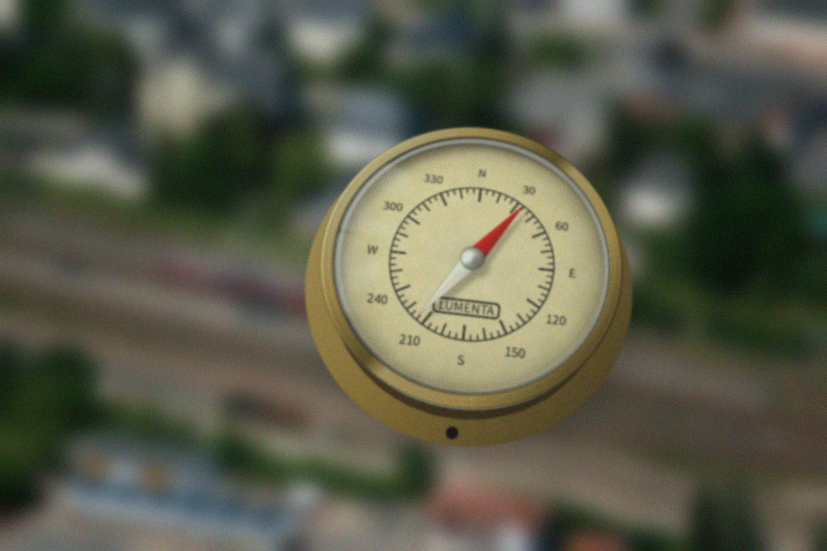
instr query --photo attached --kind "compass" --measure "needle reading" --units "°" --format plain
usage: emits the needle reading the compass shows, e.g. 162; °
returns 35; °
